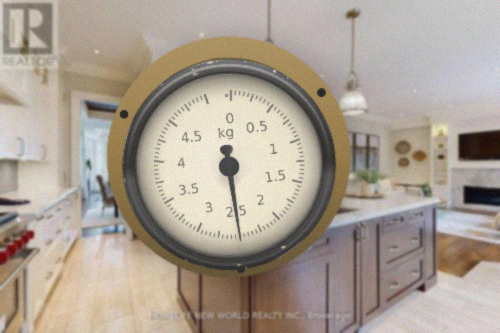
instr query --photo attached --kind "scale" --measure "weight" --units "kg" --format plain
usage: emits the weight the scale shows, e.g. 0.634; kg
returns 2.5; kg
